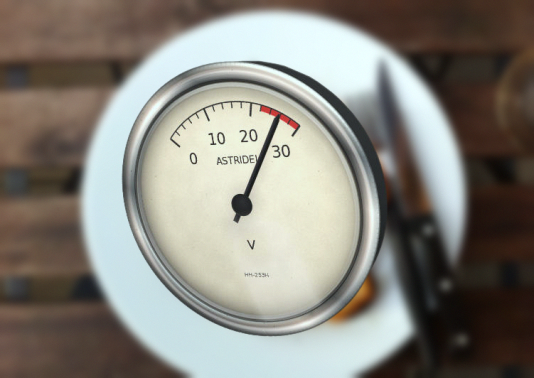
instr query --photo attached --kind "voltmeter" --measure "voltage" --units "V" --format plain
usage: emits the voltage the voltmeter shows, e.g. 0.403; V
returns 26; V
